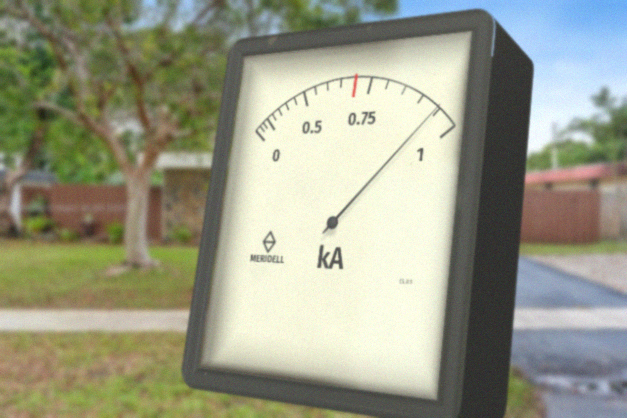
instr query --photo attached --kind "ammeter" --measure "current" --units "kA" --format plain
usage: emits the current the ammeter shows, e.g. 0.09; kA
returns 0.95; kA
